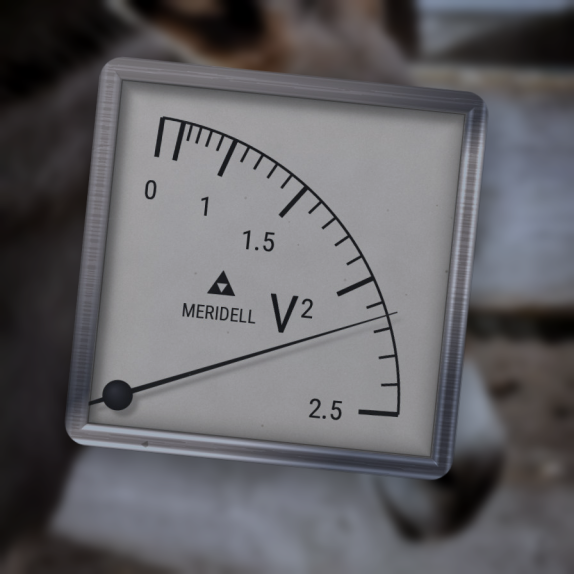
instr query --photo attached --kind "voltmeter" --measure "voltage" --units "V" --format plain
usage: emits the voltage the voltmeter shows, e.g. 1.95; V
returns 2.15; V
